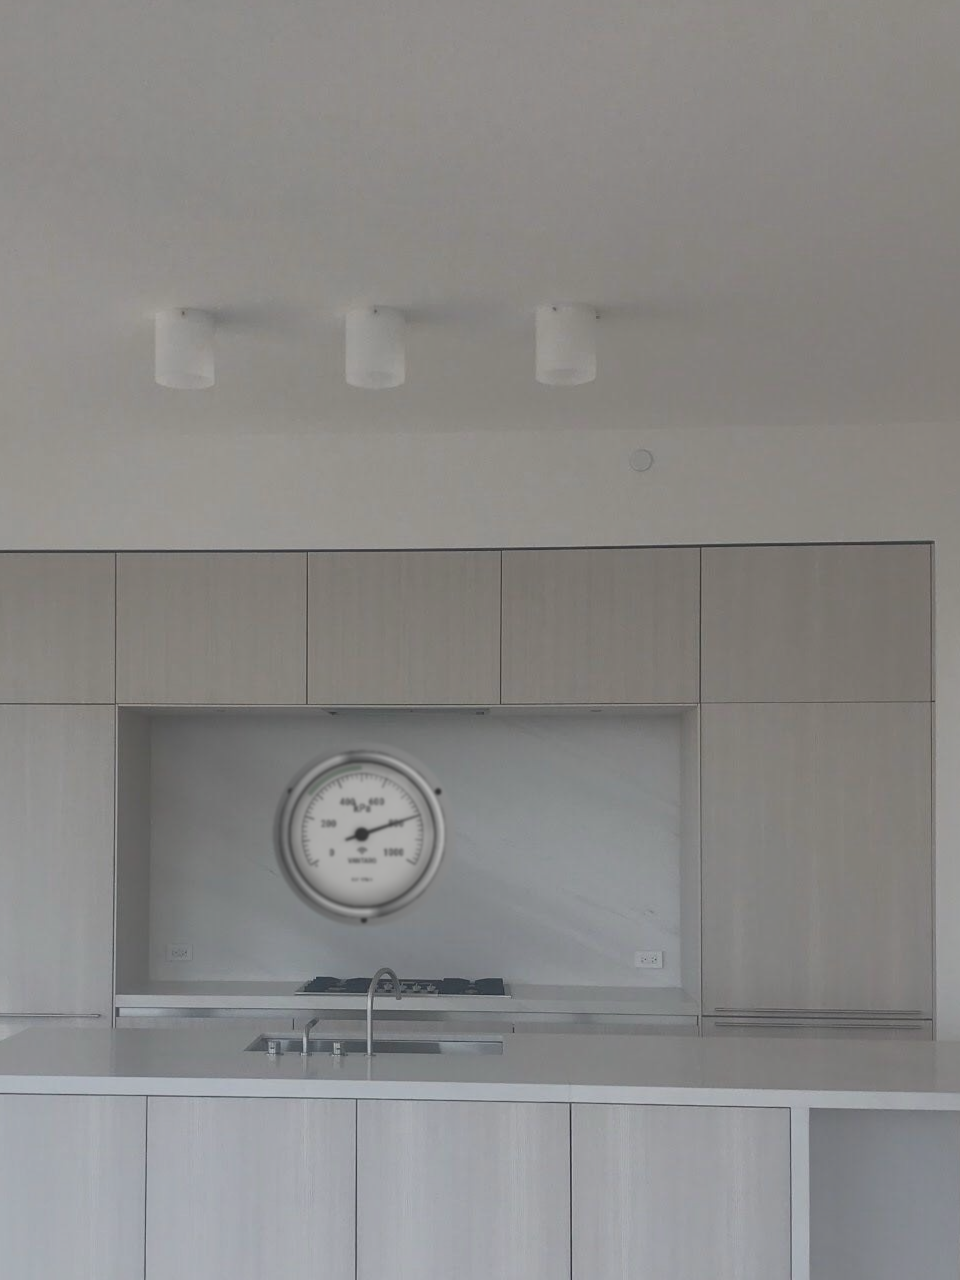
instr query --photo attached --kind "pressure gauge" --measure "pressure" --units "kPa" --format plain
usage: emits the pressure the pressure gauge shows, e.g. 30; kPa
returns 800; kPa
